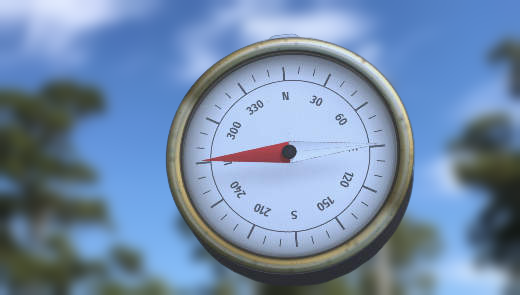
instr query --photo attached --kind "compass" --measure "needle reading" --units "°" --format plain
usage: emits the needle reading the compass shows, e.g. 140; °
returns 270; °
